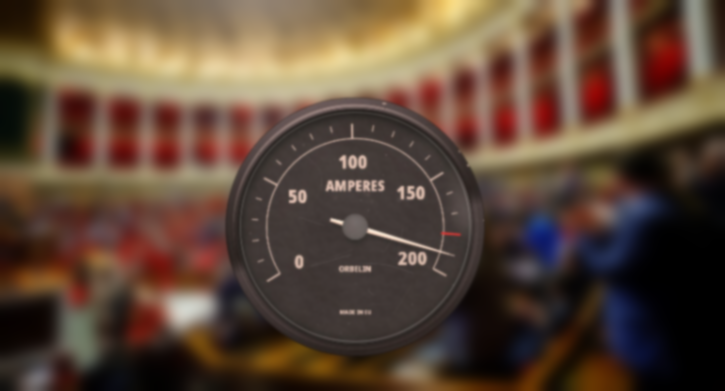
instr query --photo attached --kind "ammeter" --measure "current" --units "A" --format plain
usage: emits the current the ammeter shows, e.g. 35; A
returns 190; A
